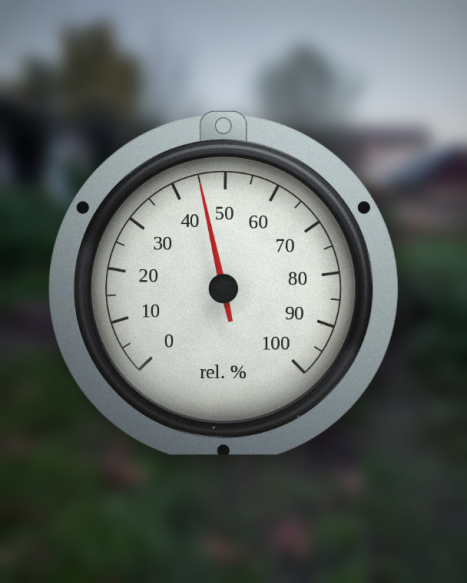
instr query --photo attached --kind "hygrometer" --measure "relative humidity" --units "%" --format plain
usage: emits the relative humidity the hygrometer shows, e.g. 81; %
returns 45; %
